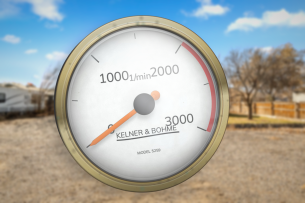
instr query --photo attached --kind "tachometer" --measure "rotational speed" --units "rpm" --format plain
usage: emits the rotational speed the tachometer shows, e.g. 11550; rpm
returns 0; rpm
